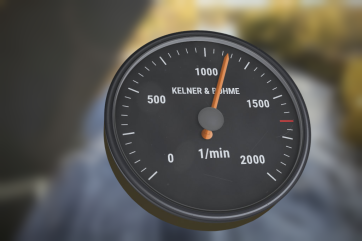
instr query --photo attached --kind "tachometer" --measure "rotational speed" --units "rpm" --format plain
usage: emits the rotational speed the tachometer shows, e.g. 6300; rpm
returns 1125; rpm
